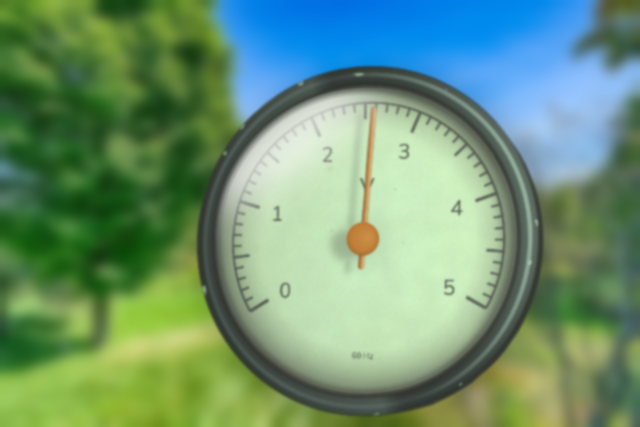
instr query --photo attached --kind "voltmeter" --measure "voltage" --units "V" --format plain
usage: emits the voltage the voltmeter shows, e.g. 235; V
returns 2.6; V
